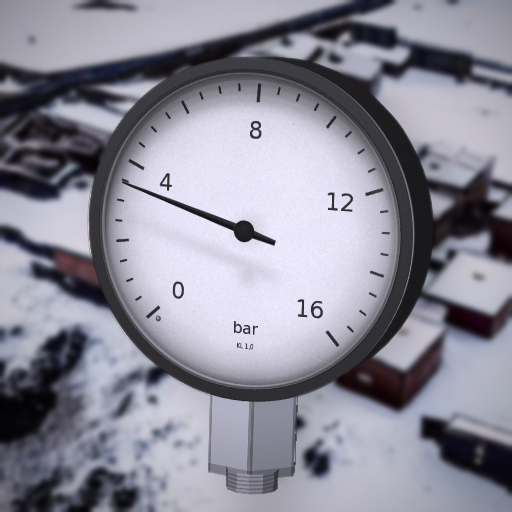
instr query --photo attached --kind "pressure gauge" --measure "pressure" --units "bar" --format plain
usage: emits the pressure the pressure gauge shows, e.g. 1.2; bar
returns 3.5; bar
